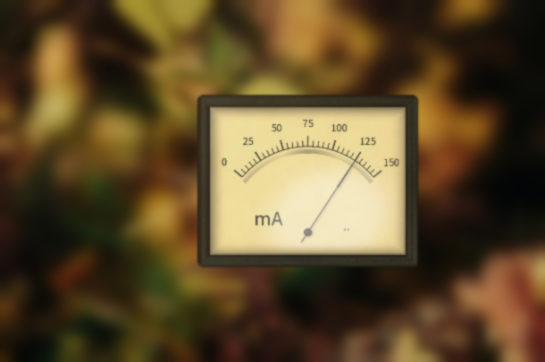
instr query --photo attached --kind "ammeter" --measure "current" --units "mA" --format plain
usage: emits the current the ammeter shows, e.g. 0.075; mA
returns 125; mA
